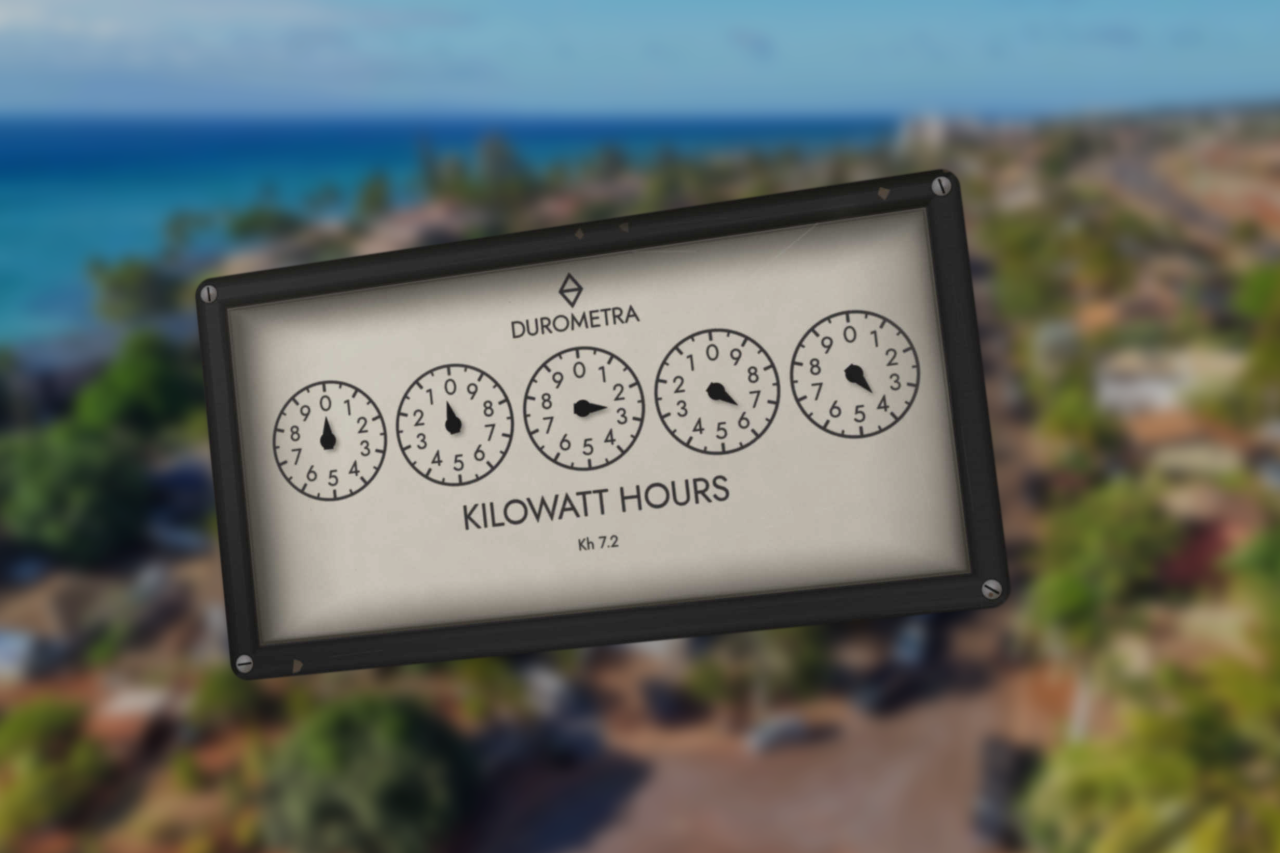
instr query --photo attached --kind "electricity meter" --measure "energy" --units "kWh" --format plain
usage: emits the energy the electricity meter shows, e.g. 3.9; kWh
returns 264; kWh
